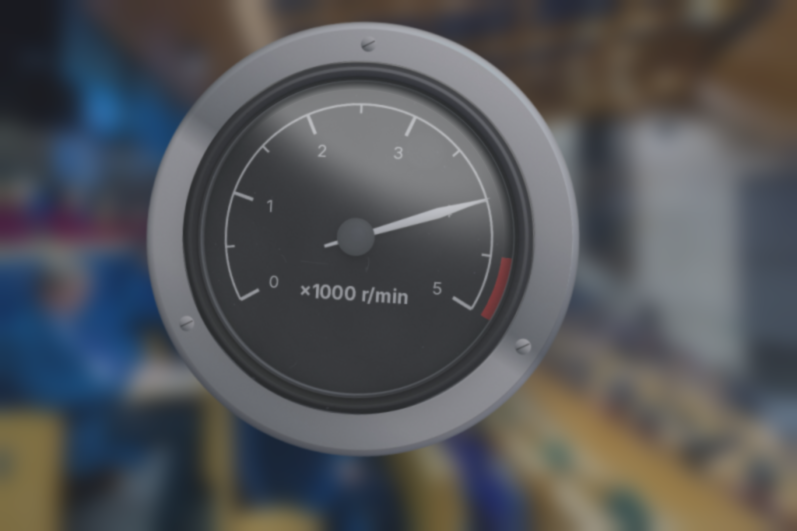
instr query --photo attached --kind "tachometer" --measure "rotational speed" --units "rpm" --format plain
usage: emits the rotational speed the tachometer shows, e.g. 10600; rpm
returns 4000; rpm
